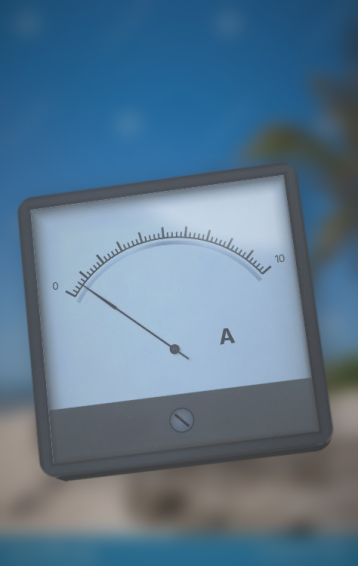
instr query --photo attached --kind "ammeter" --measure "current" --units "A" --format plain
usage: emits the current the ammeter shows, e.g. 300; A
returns 0.6; A
